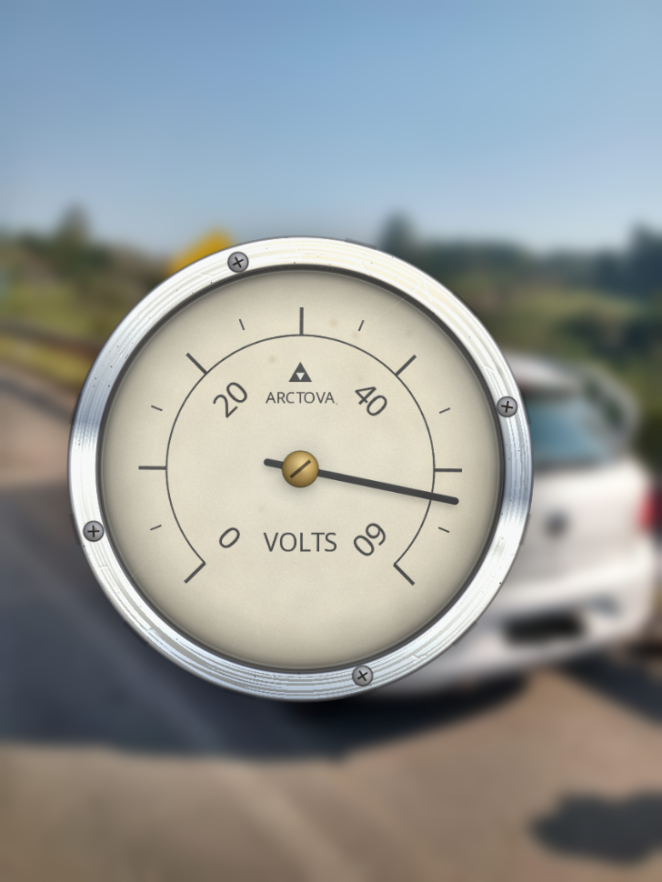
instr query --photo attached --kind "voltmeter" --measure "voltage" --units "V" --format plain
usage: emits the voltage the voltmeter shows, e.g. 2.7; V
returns 52.5; V
